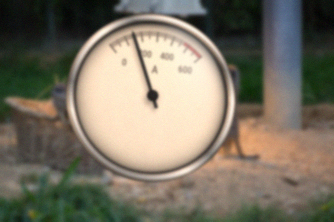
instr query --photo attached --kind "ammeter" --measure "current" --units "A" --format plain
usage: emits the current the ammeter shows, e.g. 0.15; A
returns 150; A
